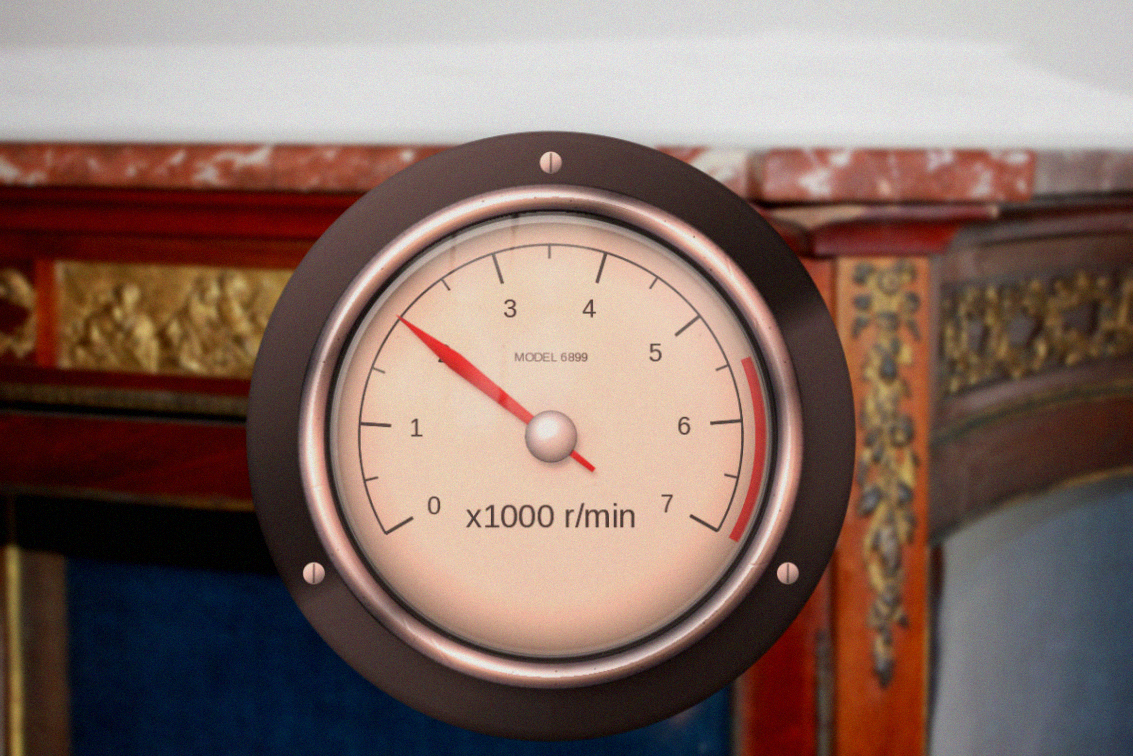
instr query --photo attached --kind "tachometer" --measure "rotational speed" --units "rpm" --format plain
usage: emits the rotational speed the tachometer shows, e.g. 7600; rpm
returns 2000; rpm
